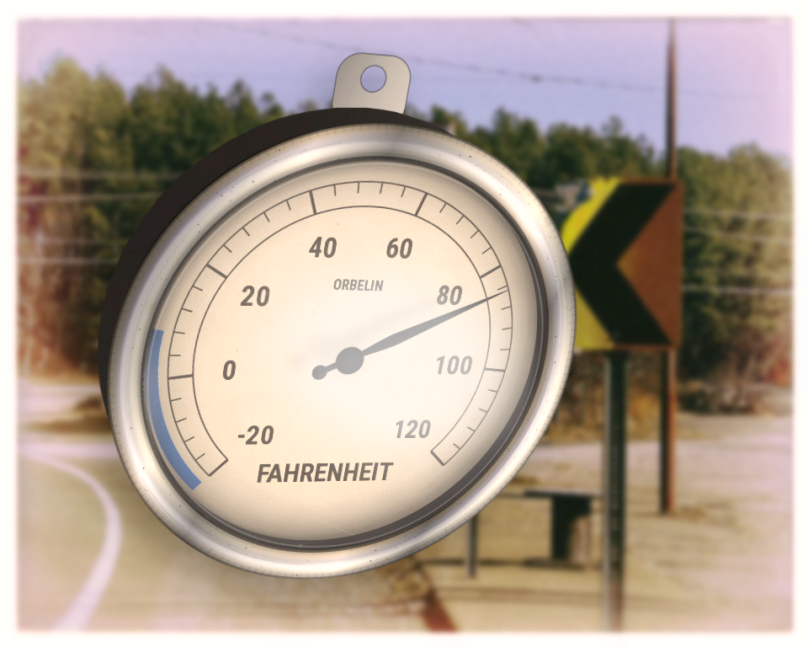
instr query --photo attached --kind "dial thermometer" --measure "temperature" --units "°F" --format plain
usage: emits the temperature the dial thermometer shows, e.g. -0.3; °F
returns 84; °F
